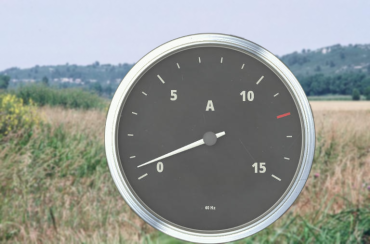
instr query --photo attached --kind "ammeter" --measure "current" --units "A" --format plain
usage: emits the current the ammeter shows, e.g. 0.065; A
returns 0.5; A
